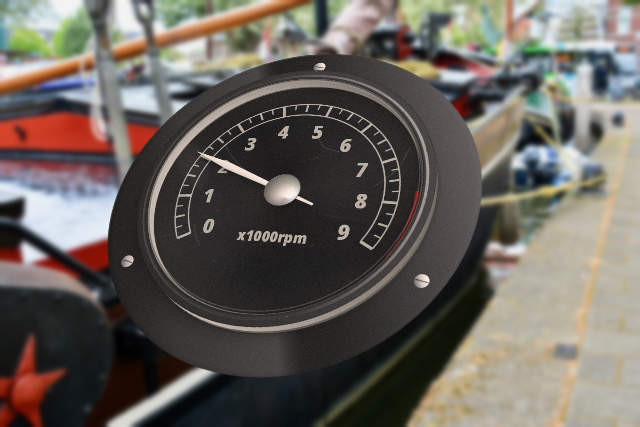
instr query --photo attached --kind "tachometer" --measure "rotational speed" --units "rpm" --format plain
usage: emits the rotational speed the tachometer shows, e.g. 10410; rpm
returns 2000; rpm
